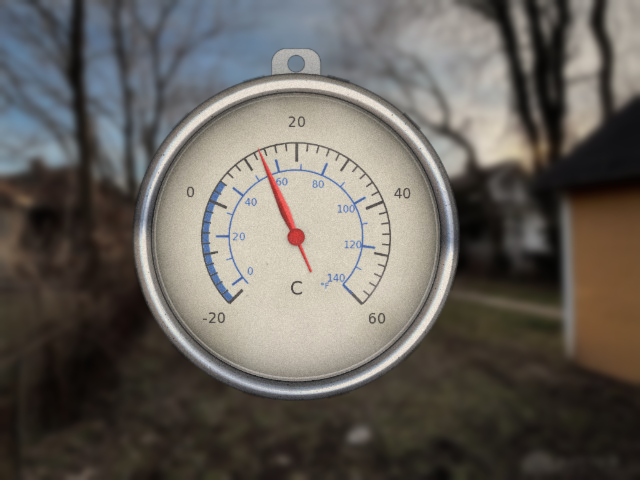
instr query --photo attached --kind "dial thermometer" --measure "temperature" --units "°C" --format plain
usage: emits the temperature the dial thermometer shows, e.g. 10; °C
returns 13; °C
